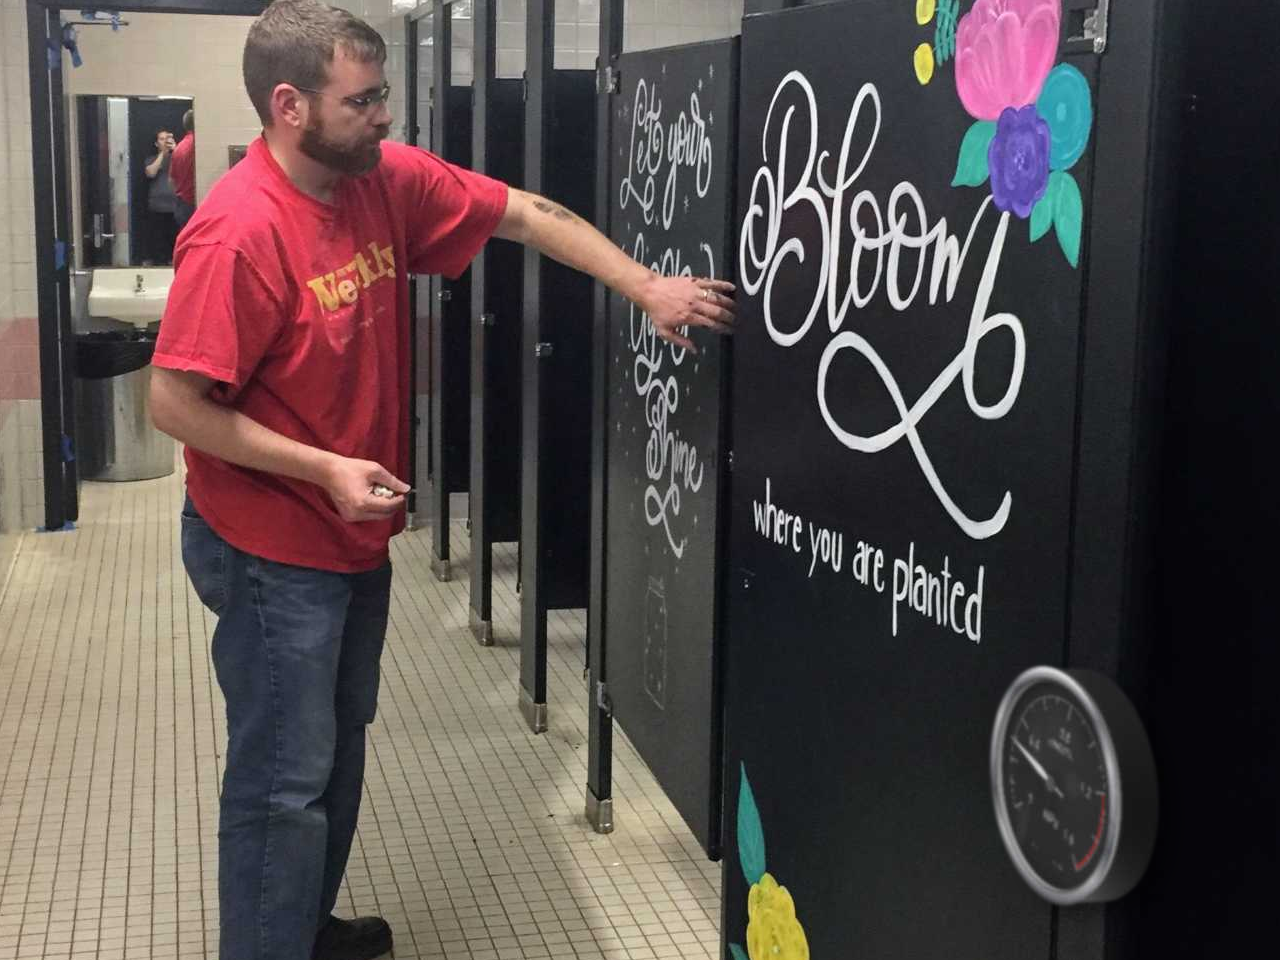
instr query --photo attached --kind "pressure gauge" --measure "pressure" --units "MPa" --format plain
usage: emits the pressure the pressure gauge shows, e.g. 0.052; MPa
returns 0.3; MPa
